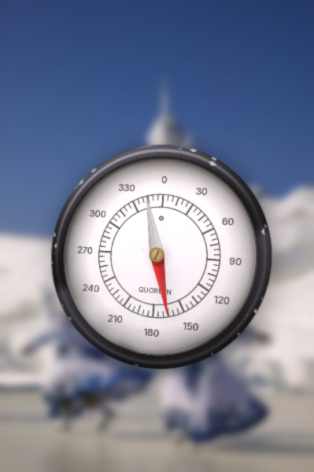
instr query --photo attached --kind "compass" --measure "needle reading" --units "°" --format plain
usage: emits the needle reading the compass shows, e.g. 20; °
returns 165; °
